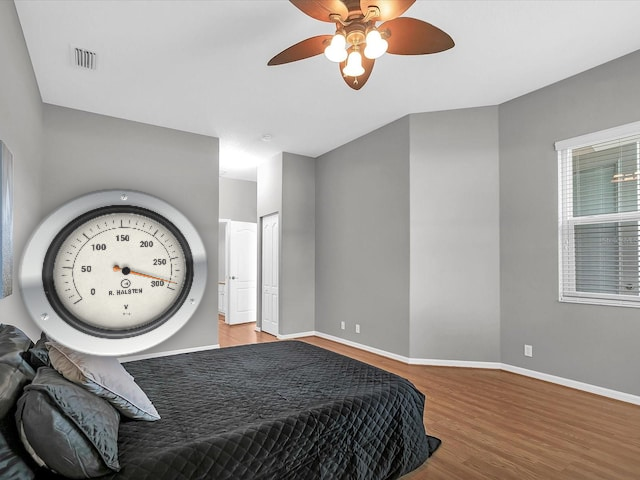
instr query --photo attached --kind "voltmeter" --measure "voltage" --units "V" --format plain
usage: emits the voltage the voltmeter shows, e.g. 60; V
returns 290; V
